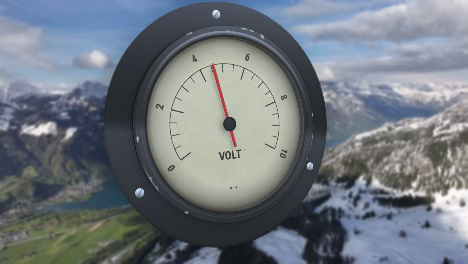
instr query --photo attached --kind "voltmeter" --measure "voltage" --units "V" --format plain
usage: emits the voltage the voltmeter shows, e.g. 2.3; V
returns 4.5; V
